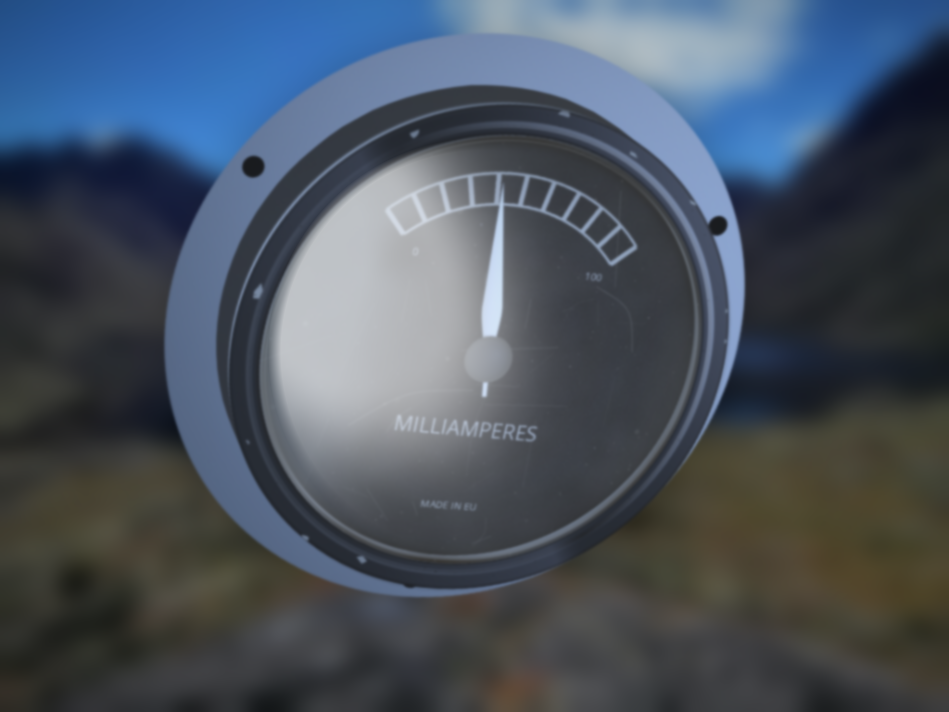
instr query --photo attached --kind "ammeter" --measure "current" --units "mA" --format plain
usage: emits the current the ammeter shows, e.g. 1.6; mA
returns 40; mA
